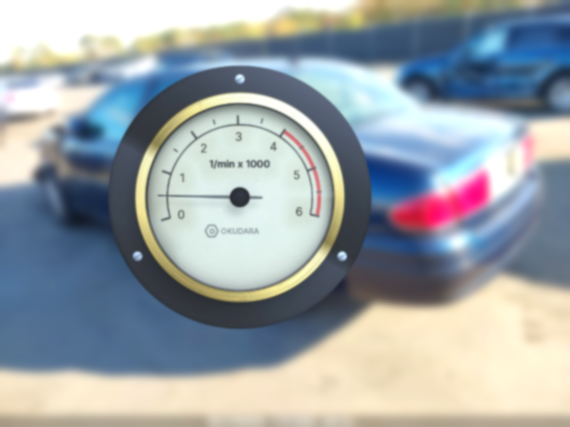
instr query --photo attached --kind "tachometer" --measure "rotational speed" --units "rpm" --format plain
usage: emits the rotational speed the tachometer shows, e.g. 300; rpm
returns 500; rpm
